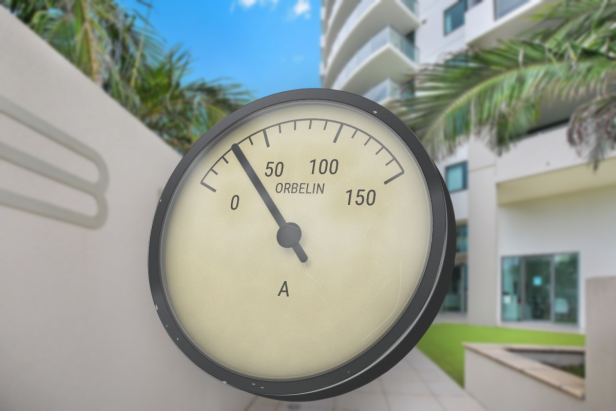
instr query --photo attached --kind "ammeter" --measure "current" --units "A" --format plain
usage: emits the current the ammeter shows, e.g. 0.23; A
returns 30; A
